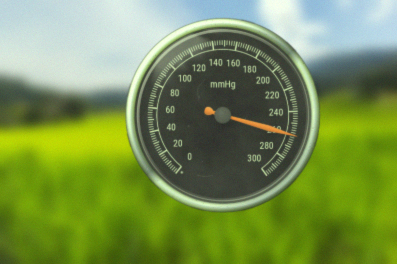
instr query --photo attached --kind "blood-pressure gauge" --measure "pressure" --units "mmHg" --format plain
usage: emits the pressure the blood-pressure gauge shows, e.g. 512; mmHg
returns 260; mmHg
